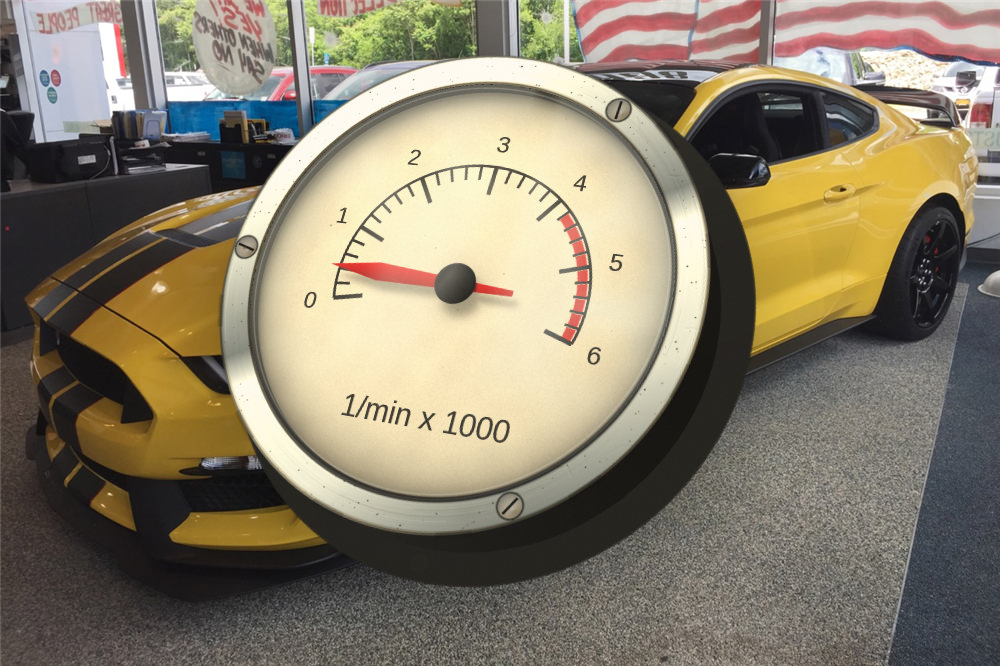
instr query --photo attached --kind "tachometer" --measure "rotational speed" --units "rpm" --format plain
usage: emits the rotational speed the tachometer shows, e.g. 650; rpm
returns 400; rpm
